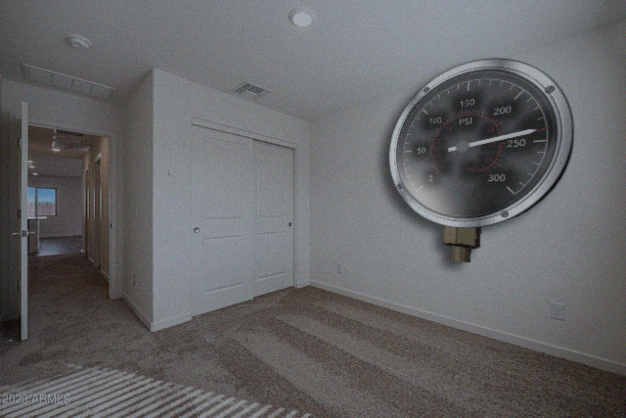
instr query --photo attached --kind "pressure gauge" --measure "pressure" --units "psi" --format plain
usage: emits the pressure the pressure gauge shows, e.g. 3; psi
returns 240; psi
